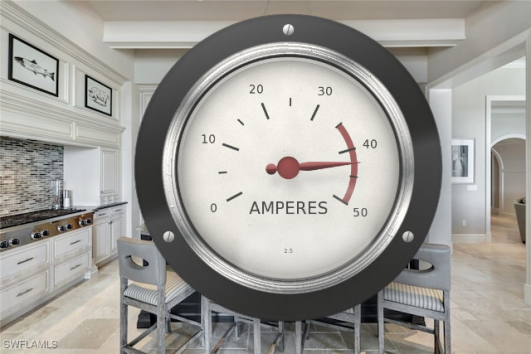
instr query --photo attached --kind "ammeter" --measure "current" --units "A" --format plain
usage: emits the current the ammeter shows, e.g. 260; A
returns 42.5; A
